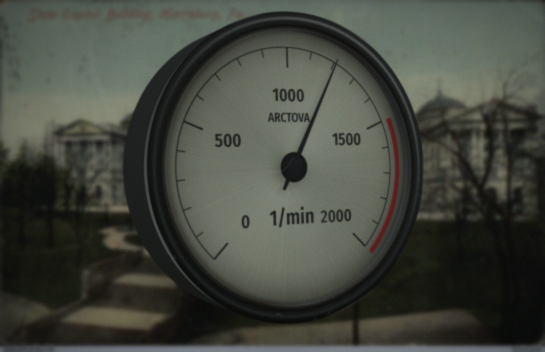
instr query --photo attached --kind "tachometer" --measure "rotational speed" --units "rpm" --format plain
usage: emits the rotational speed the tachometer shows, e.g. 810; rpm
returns 1200; rpm
